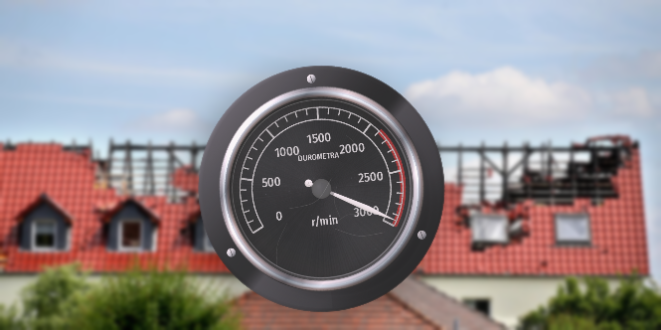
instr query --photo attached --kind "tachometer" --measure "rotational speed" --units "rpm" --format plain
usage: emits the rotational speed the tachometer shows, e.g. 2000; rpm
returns 2950; rpm
